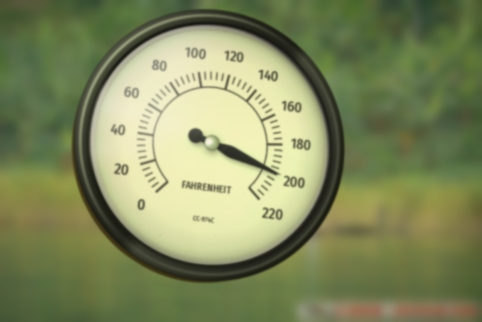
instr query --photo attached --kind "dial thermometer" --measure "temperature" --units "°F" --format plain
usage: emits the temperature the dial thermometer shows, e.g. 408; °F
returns 200; °F
